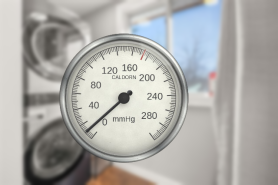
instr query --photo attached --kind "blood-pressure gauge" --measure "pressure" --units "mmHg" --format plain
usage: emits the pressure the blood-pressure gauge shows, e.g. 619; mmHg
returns 10; mmHg
